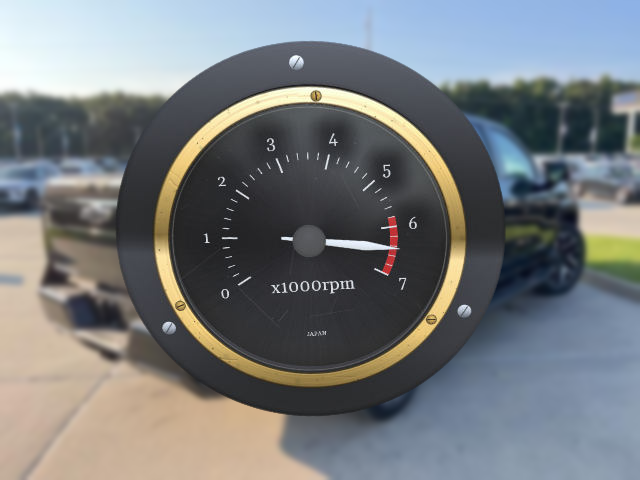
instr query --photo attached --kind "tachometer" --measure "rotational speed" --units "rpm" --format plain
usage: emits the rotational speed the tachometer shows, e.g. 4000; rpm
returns 6400; rpm
